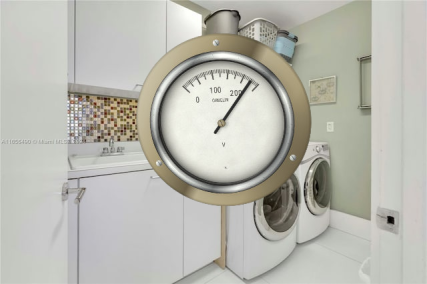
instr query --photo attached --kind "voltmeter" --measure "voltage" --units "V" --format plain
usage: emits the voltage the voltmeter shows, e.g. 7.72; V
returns 225; V
